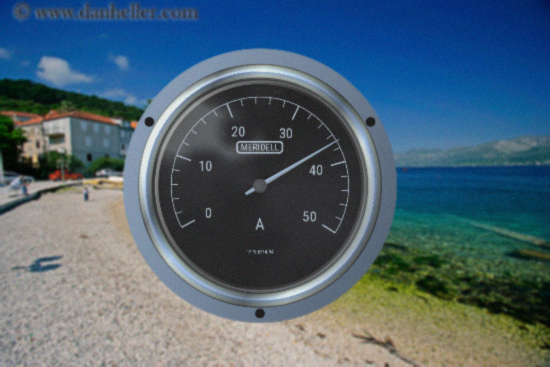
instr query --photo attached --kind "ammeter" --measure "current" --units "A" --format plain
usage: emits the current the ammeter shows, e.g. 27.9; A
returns 37; A
